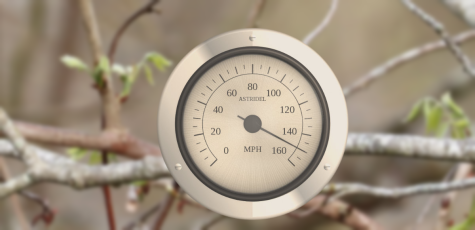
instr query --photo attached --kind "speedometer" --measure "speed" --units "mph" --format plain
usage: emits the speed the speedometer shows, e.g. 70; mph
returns 150; mph
